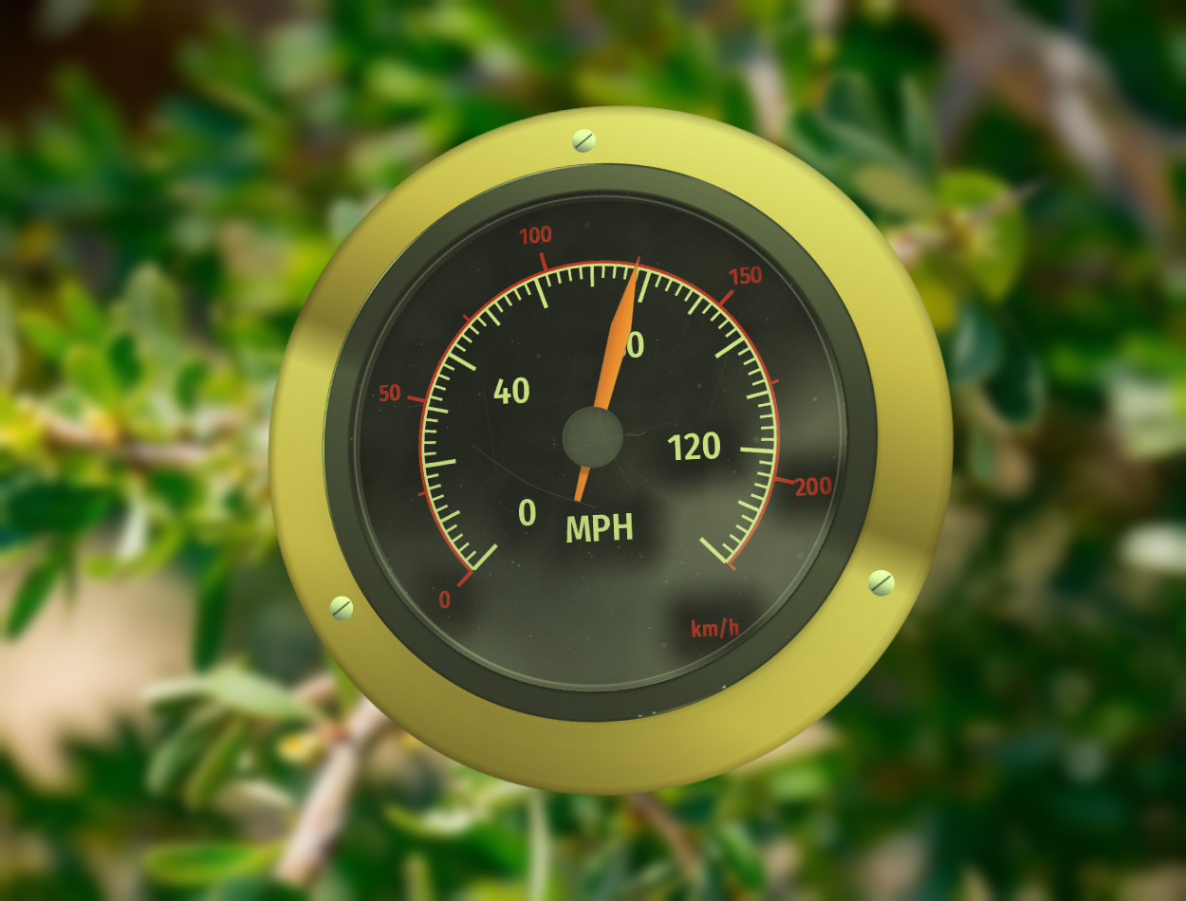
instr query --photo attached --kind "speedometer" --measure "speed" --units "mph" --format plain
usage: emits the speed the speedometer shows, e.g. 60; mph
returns 78; mph
